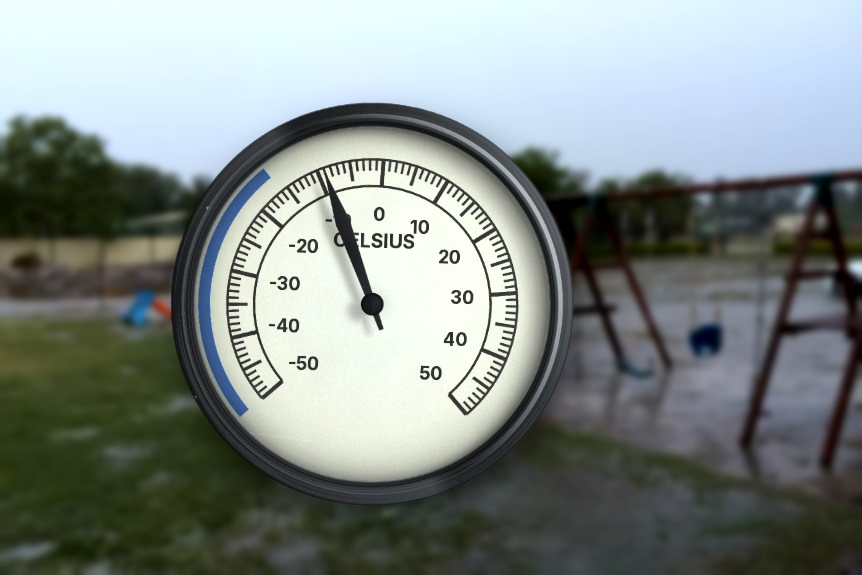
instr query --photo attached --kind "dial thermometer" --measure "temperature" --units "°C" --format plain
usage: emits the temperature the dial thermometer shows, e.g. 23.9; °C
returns -9; °C
